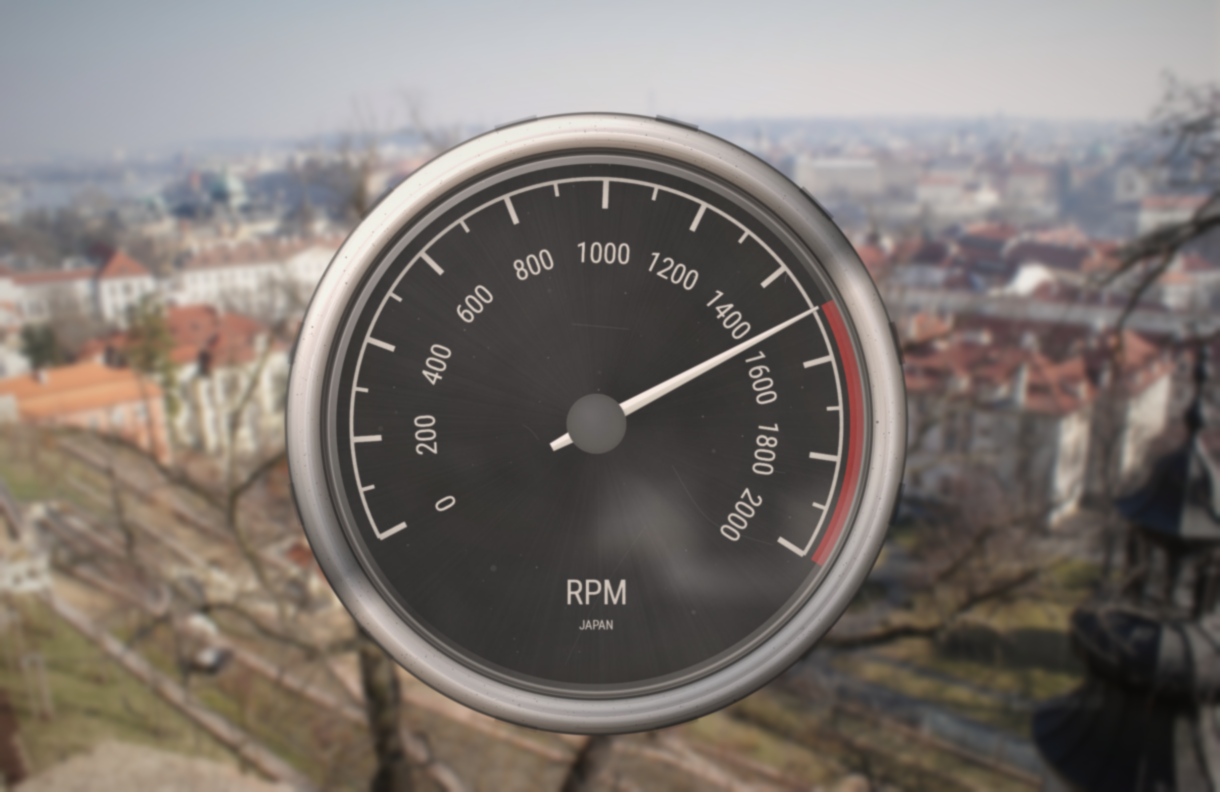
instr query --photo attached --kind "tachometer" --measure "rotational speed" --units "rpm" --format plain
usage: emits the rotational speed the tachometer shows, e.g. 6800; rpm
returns 1500; rpm
